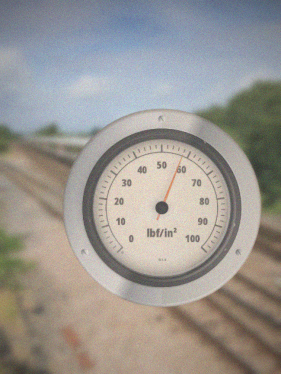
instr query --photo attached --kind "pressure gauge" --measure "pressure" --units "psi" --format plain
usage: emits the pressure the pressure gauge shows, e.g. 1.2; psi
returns 58; psi
